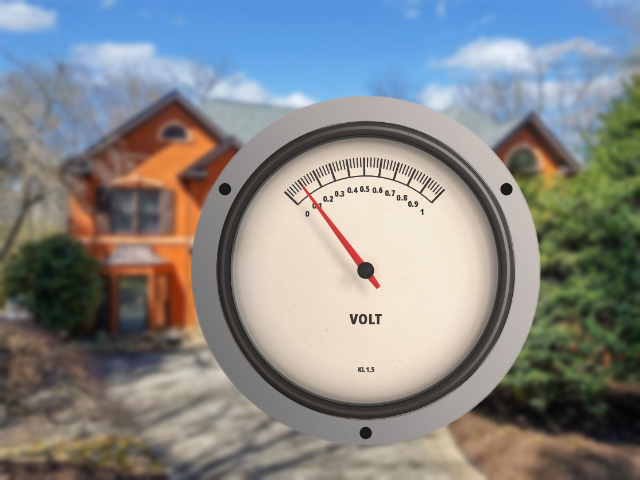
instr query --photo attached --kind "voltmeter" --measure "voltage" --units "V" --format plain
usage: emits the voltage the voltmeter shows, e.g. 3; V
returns 0.1; V
